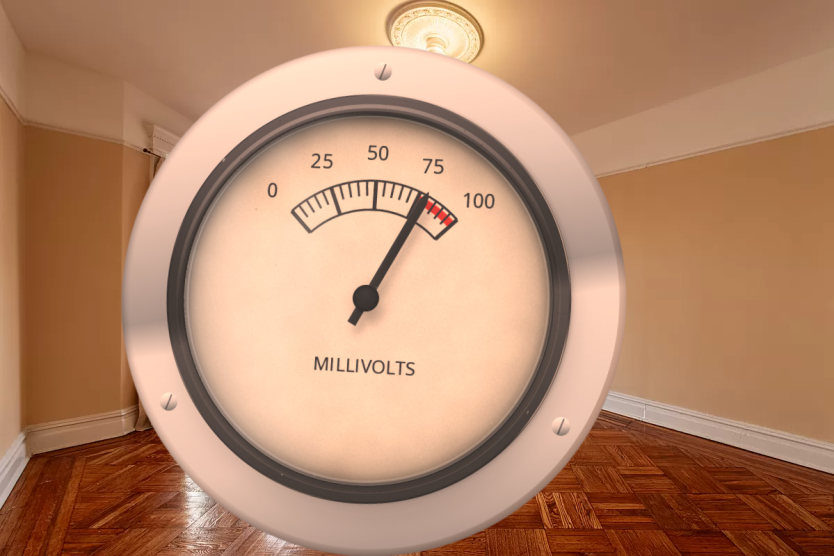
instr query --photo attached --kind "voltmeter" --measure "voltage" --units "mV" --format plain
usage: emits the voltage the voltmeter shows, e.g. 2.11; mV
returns 80; mV
